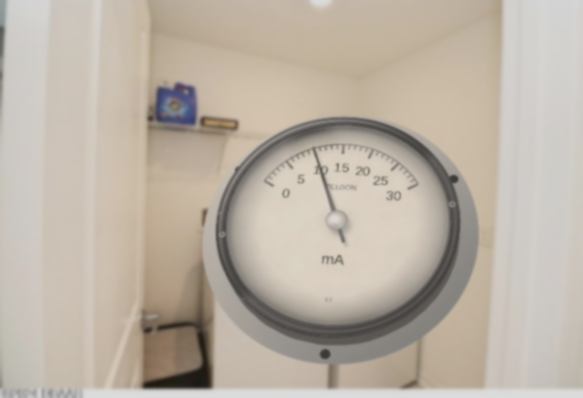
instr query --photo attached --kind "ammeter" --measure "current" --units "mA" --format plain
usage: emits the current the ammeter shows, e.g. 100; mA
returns 10; mA
